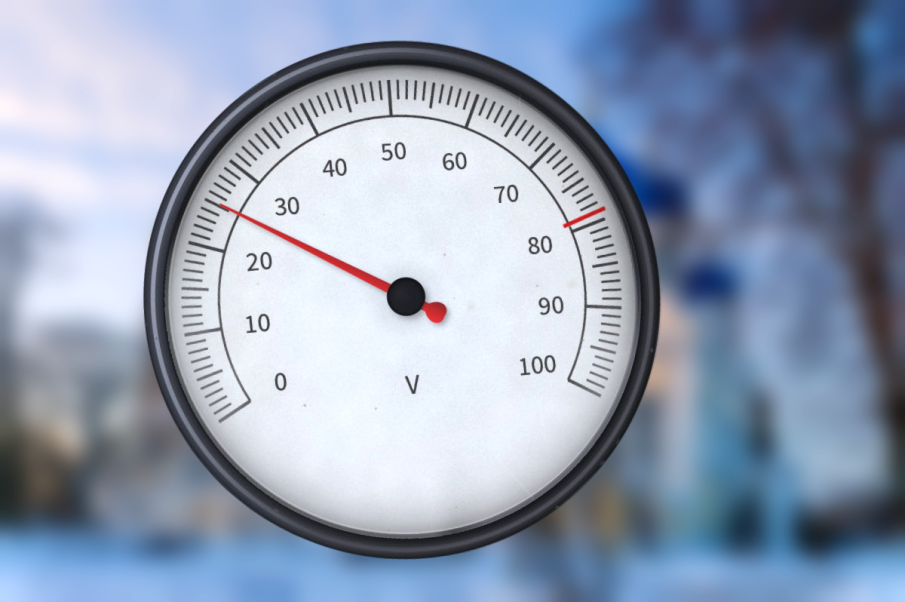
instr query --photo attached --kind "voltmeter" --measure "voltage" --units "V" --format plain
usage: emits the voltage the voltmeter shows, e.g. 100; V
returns 25; V
